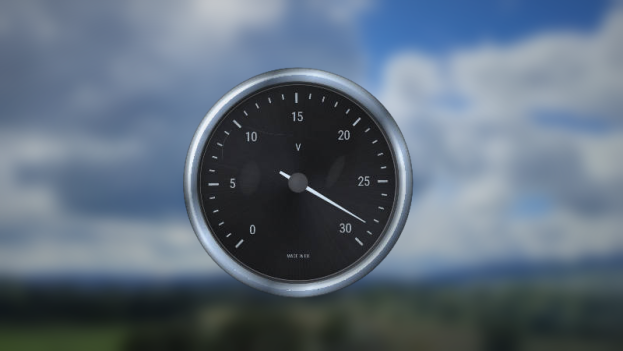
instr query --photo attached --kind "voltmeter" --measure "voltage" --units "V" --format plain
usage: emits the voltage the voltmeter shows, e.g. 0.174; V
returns 28.5; V
